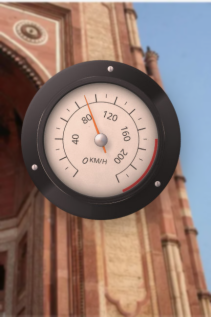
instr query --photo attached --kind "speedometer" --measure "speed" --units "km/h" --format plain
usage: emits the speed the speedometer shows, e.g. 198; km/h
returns 90; km/h
